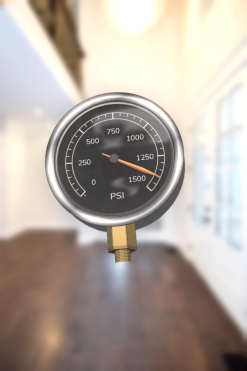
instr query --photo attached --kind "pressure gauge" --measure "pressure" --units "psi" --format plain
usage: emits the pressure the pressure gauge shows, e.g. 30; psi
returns 1400; psi
